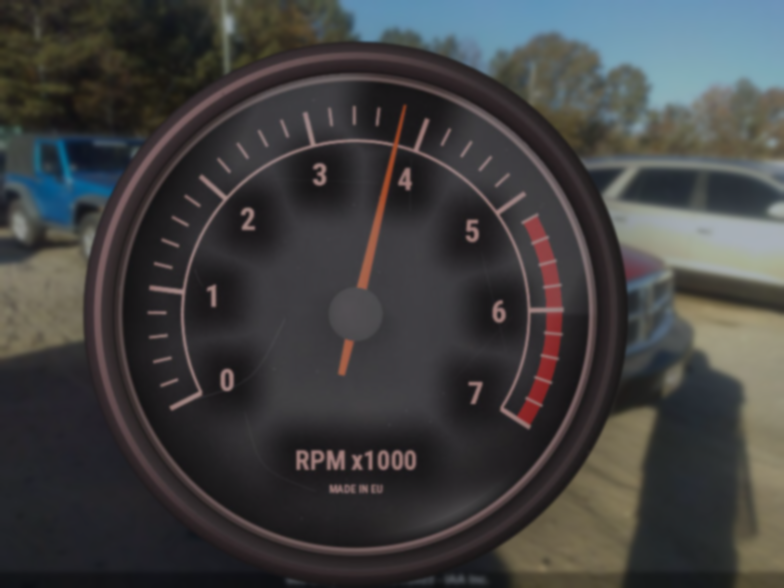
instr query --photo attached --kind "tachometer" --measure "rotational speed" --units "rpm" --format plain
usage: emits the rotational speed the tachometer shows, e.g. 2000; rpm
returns 3800; rpm
